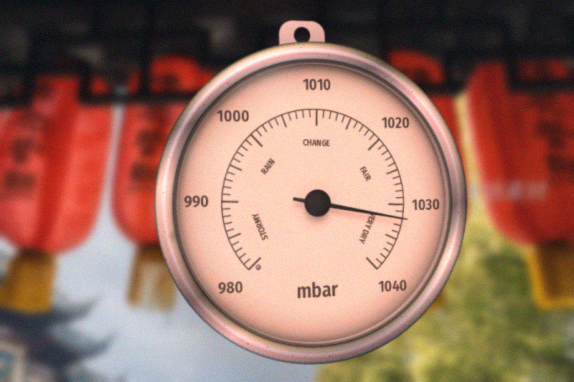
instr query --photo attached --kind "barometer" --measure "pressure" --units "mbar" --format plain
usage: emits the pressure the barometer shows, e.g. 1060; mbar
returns 1032; mbar
